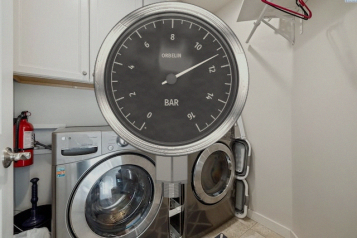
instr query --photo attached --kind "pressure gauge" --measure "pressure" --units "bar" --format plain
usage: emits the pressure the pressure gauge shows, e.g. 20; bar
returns 11.25; bar
